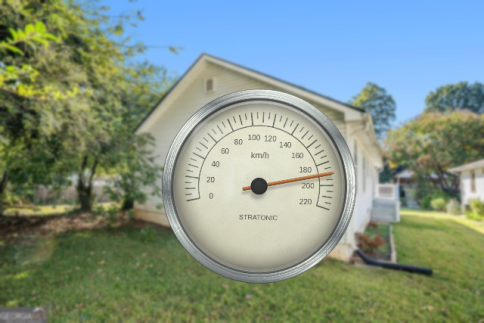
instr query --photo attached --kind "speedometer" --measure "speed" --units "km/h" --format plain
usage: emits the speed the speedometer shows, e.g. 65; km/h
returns 190; km/h
